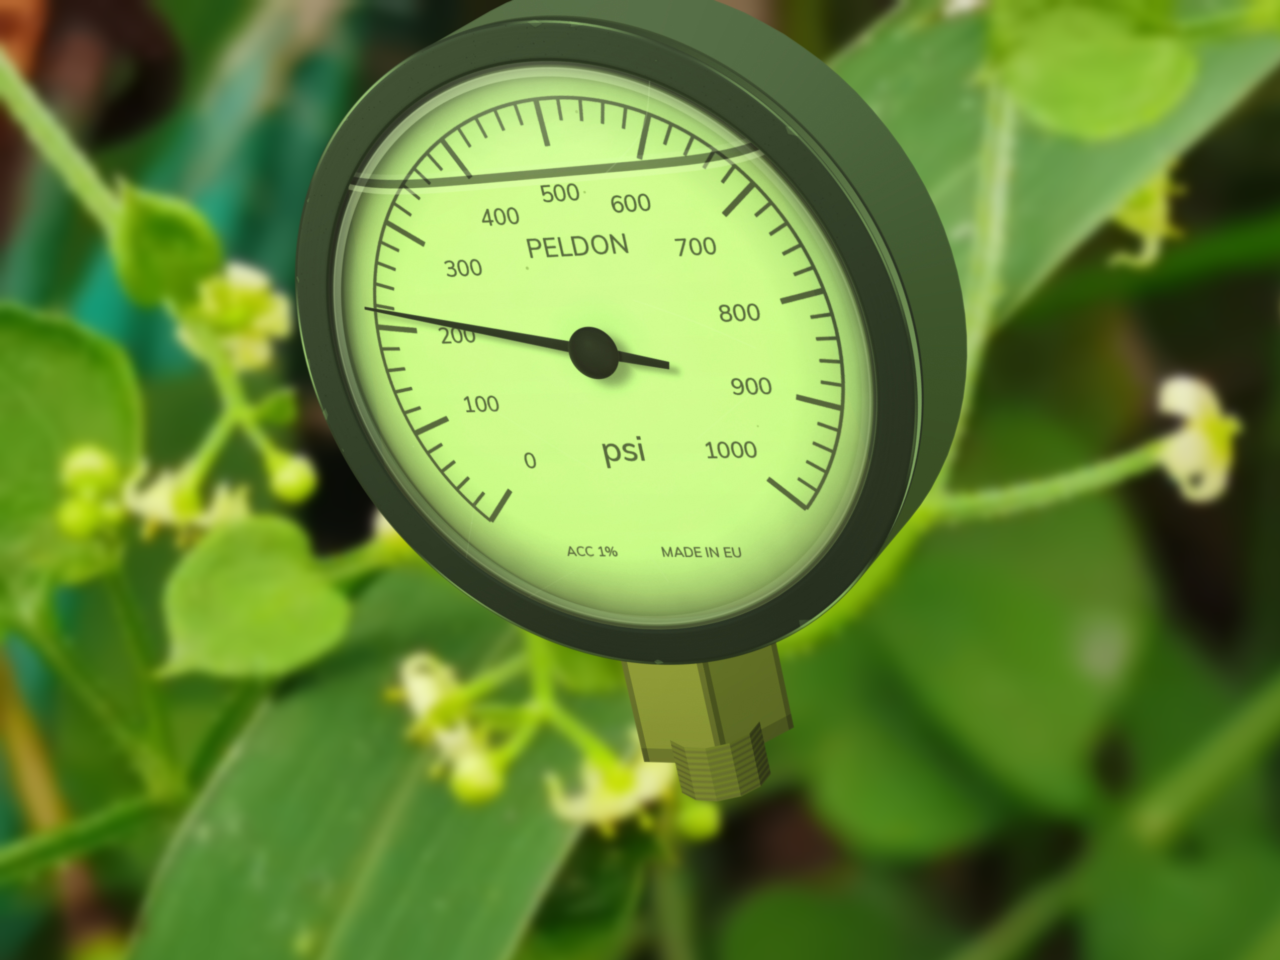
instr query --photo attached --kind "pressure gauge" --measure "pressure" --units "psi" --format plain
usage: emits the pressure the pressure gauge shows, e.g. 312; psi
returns 220; psi
